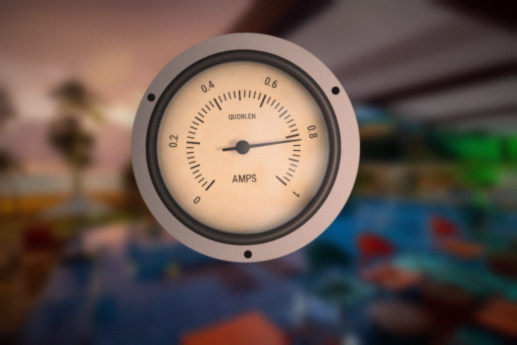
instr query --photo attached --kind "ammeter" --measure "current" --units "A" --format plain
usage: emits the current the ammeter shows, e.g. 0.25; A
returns 0.82; A
